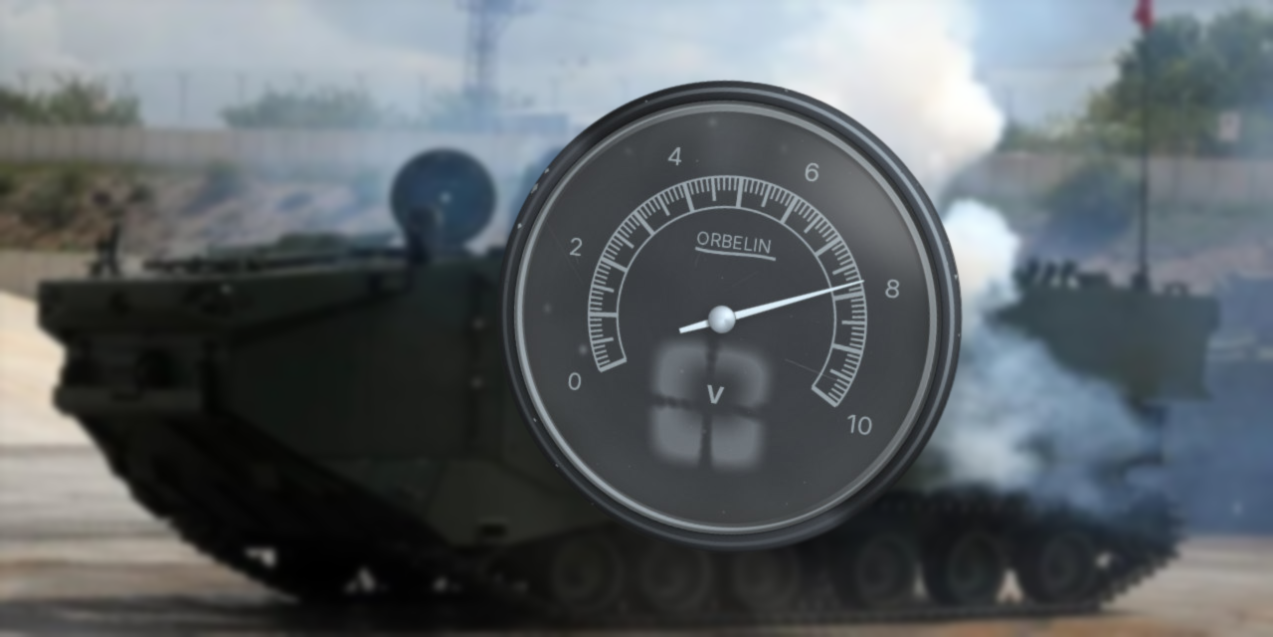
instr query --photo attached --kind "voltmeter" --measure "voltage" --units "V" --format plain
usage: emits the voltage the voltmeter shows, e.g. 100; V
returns 7.8; V
